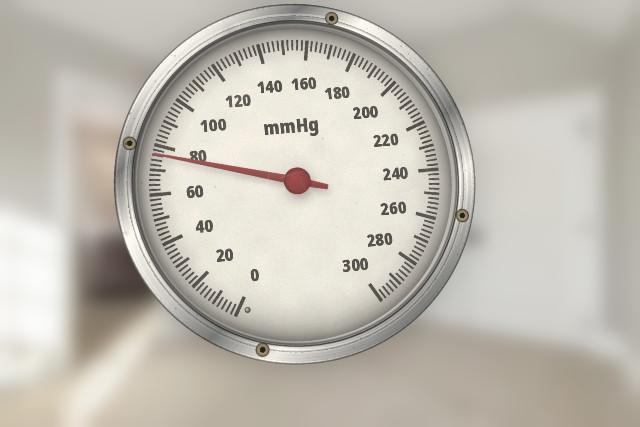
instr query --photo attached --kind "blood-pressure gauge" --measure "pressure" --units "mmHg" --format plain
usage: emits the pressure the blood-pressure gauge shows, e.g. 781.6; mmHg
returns 76; mmHg
